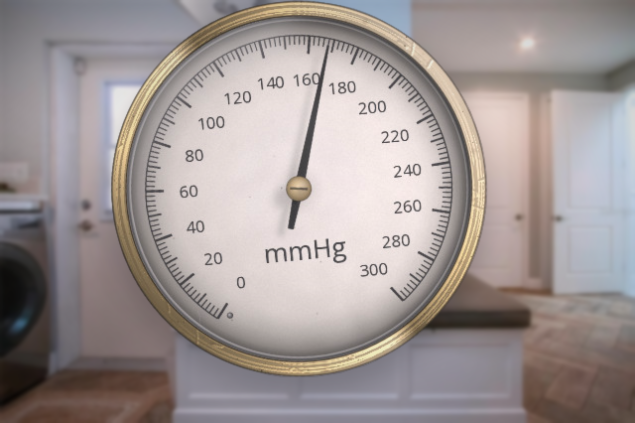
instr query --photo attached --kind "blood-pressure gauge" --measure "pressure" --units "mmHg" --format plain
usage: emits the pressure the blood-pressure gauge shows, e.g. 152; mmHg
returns 168; mmHg
